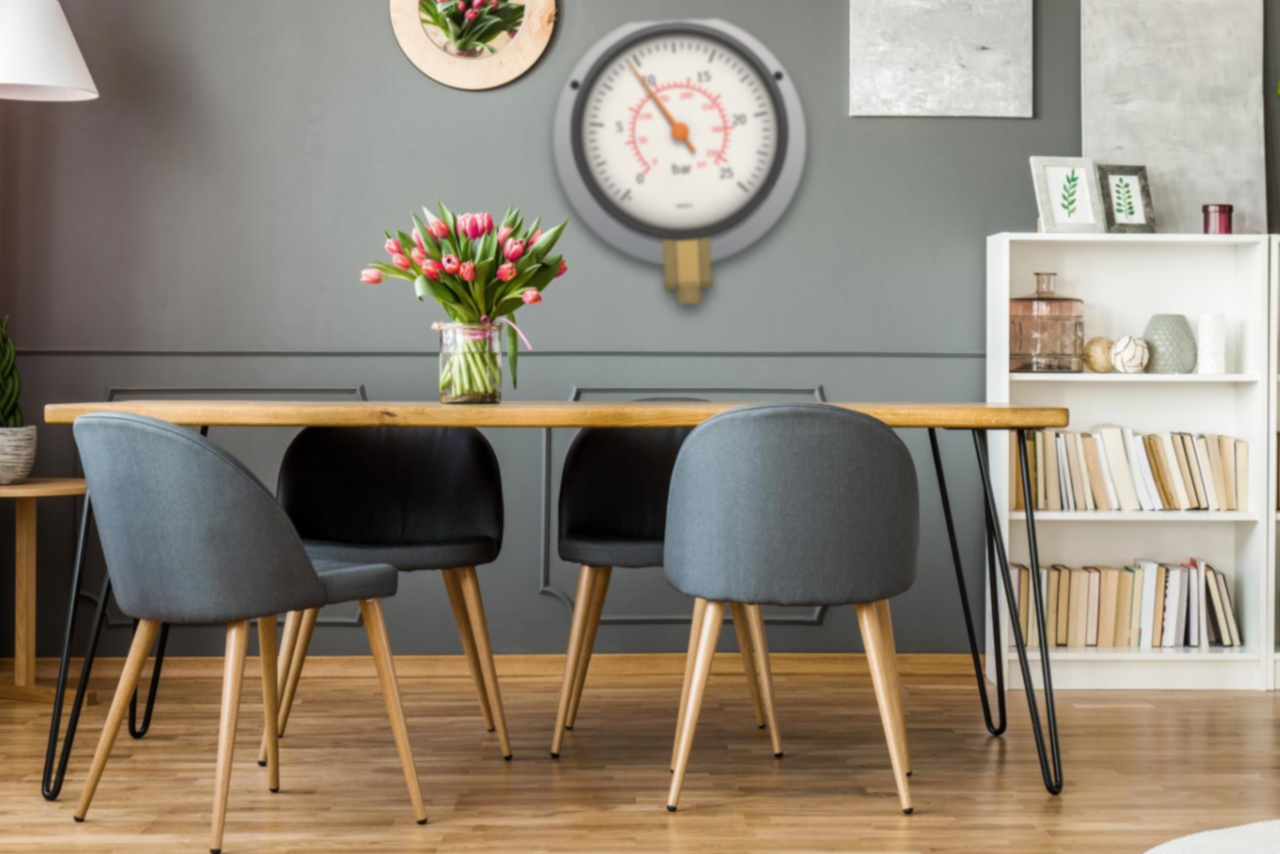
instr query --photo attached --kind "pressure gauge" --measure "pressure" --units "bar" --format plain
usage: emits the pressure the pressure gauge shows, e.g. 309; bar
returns 9.5; bar
